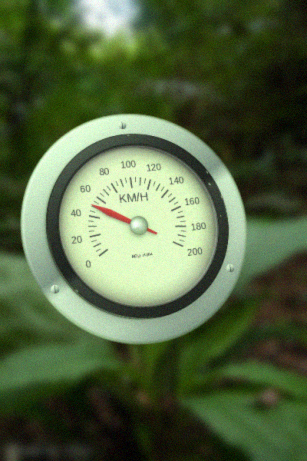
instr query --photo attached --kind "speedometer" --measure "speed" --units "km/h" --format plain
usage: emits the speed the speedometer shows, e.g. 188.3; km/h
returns 50; km/h
